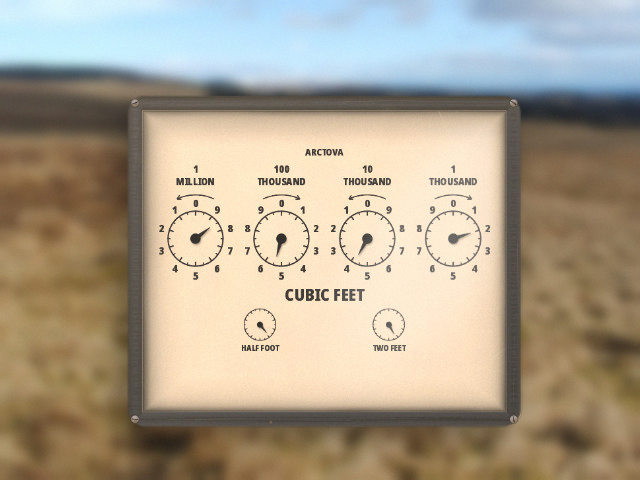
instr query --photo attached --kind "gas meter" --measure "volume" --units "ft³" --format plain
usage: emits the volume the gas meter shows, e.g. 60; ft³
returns 854200; ft³
